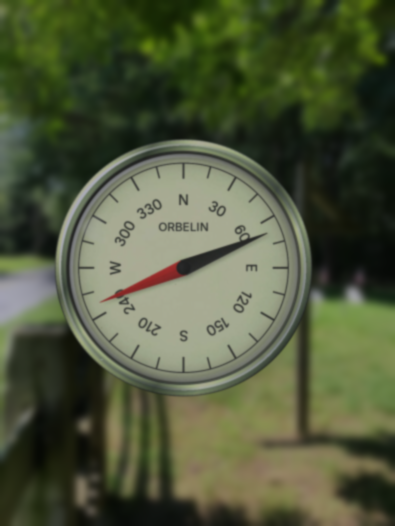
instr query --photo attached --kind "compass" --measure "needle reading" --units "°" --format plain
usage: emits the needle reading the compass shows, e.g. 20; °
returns 247.5; °
